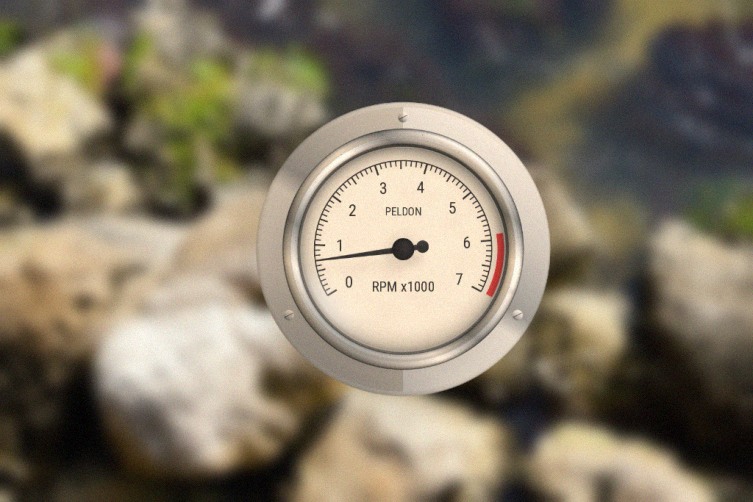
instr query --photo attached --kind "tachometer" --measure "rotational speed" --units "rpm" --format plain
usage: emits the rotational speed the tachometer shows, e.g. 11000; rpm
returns 700; rpm
